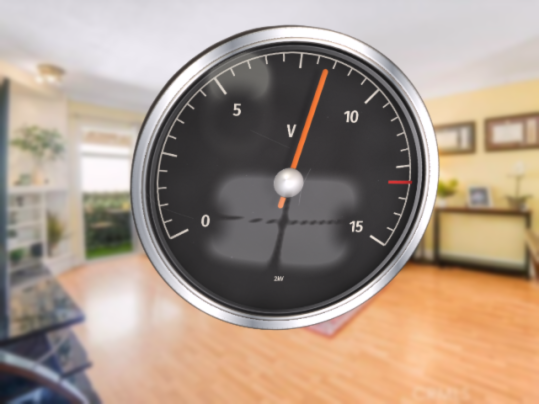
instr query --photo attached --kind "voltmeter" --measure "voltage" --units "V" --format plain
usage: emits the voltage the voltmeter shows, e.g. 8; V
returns 8.25; V
